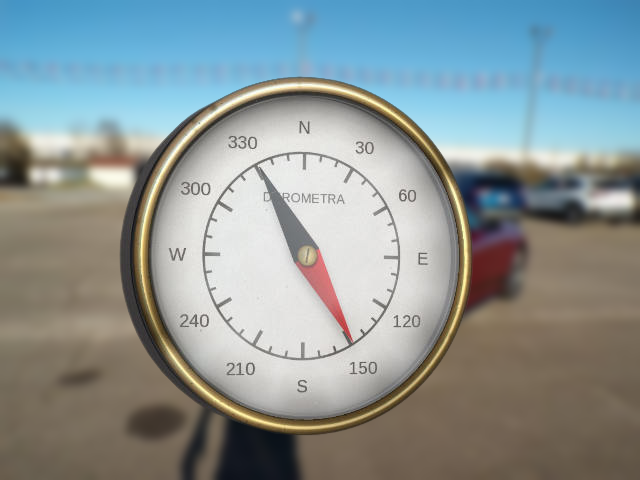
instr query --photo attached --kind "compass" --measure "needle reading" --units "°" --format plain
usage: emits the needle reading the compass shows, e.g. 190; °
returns 150; °
